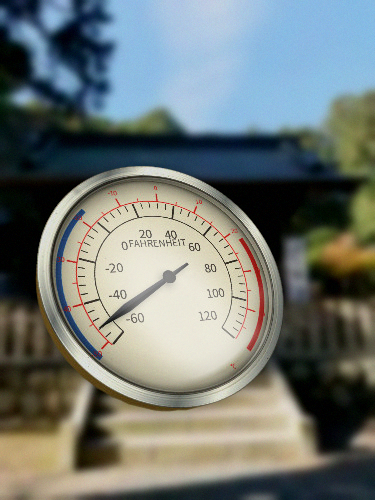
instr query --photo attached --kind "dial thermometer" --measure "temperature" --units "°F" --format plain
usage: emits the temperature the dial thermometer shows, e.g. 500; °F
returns -52; °F
